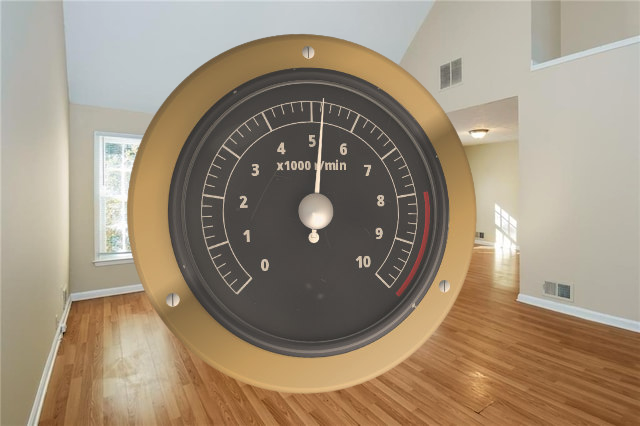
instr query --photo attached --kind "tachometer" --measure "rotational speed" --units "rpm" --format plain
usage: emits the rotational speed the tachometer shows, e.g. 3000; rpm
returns 5200; rpm
